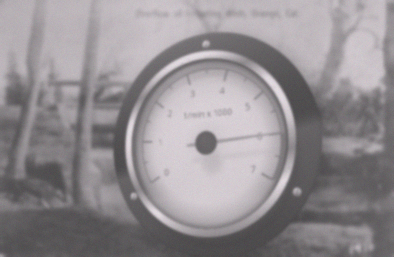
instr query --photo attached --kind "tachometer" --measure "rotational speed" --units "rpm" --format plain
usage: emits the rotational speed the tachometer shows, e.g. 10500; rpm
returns 6000; rpm
